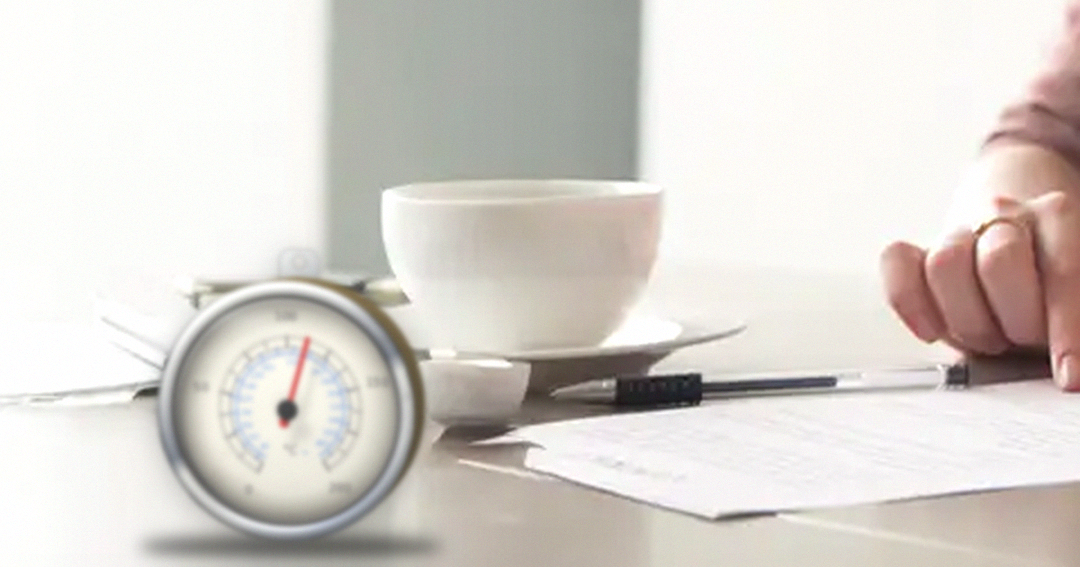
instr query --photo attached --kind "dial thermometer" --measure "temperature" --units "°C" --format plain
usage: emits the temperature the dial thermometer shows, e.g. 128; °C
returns 112.5; °C
